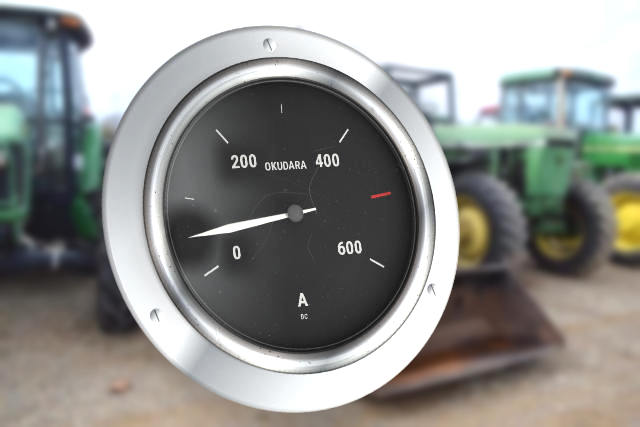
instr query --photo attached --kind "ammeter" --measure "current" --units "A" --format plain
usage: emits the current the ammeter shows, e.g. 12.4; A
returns 50; A
